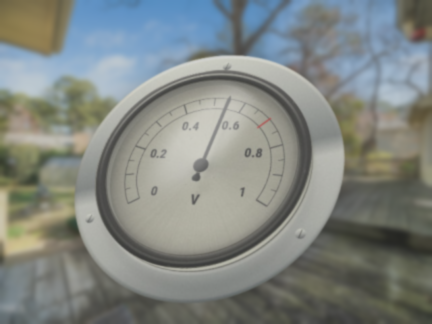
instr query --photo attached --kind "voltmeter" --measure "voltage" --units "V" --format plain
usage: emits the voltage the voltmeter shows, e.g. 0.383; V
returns 0.55; V
